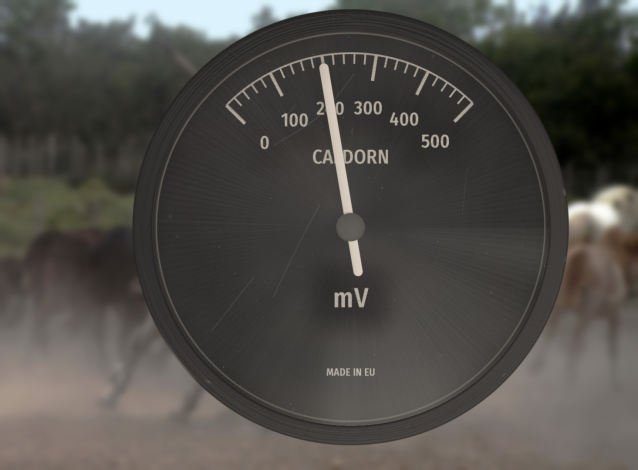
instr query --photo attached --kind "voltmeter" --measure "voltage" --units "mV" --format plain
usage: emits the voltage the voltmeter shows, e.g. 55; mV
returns 200; mV
